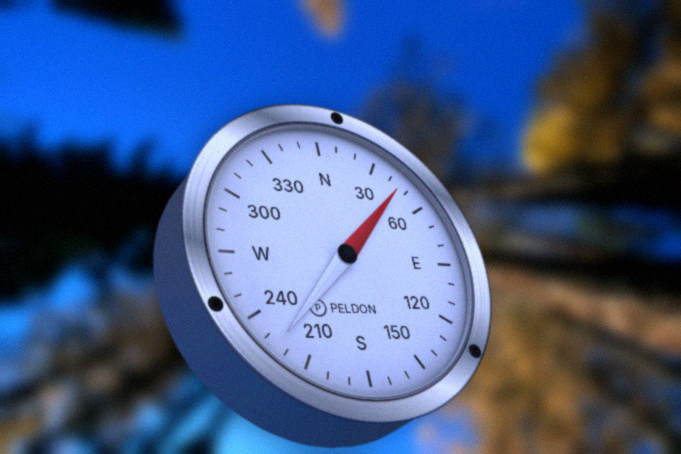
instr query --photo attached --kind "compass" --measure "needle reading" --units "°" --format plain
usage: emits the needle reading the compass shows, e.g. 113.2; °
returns 45; °
